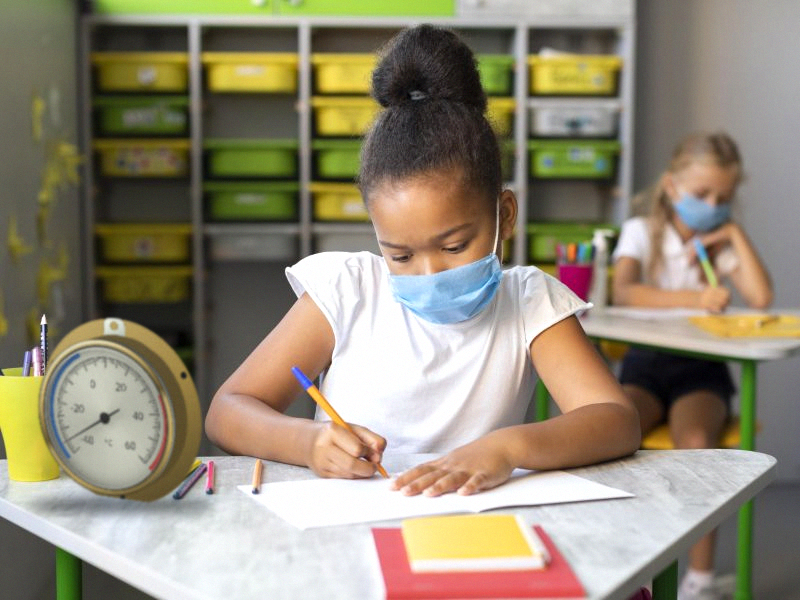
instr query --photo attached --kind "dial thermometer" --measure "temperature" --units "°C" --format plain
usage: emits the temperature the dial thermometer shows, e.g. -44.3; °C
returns -35; °C
